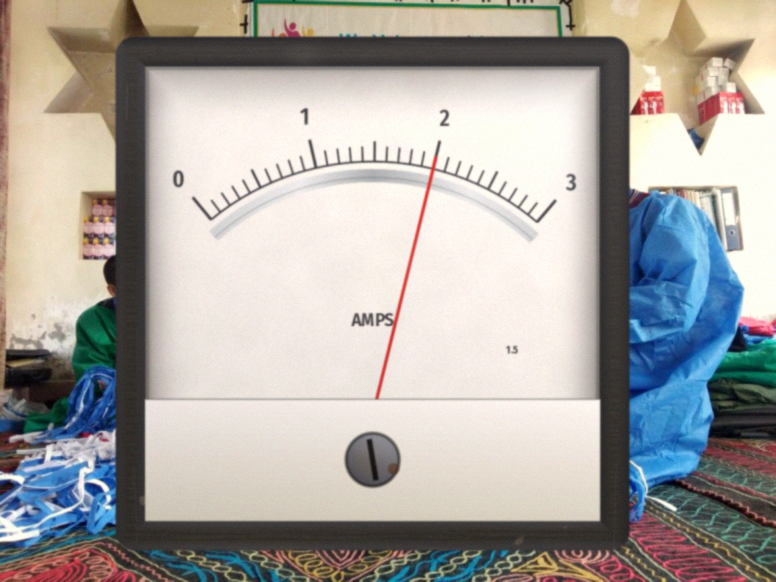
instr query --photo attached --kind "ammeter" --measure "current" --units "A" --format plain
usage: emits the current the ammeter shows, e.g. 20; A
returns 2; A
